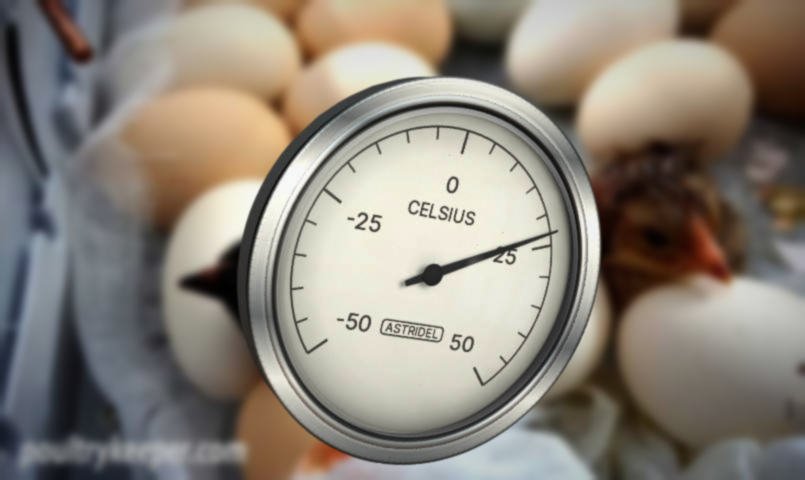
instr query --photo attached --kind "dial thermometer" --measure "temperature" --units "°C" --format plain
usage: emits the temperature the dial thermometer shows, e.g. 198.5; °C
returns 22.5; °C
